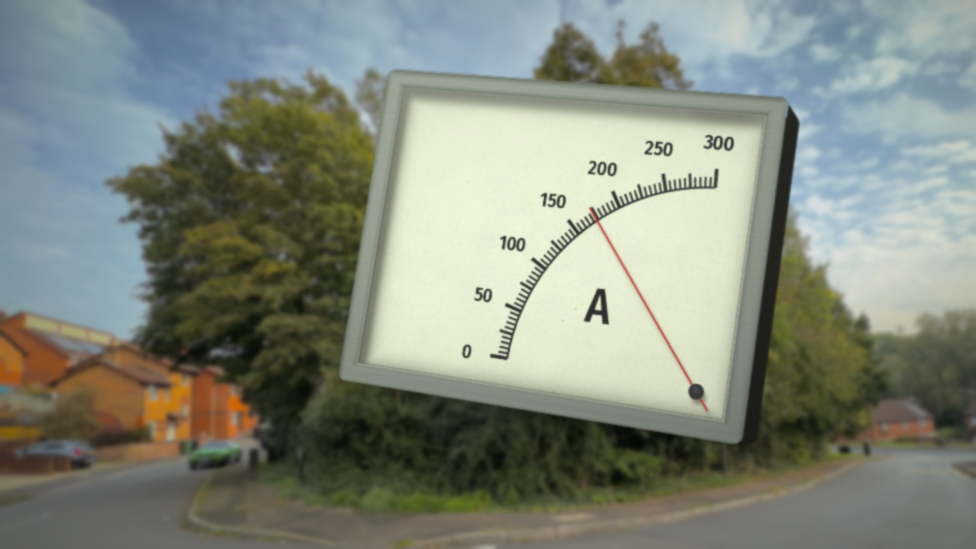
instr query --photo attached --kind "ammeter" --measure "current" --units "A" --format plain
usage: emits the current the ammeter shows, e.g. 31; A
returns 175; A
